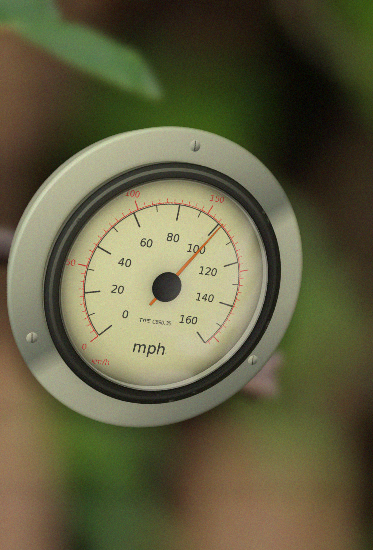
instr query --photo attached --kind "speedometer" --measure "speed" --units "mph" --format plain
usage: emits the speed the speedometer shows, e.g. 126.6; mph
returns 100; mph
